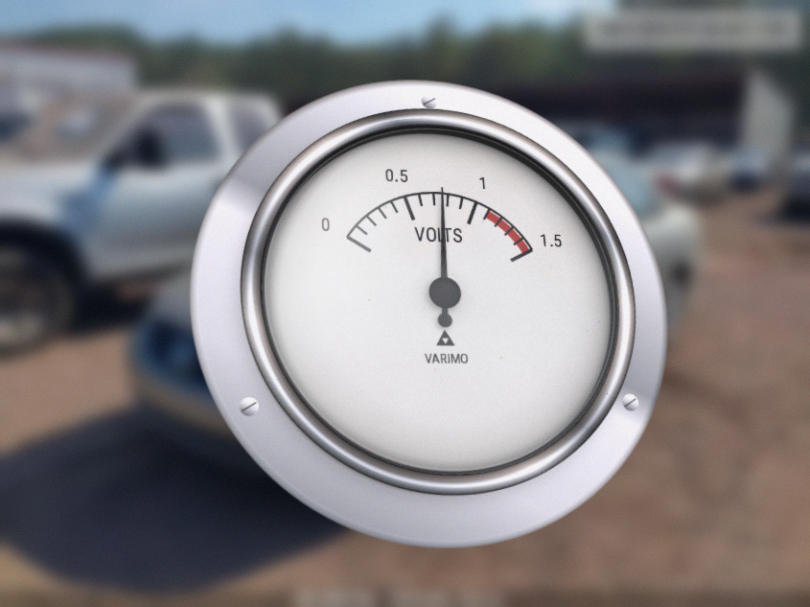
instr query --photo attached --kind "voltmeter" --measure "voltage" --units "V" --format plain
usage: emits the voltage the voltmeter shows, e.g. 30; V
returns 0.75; V
